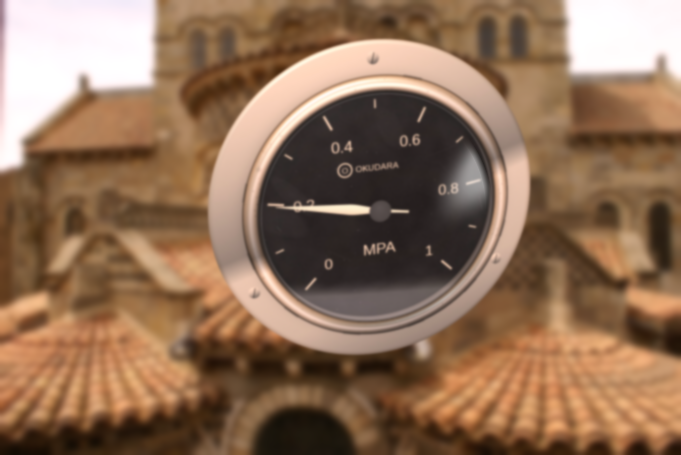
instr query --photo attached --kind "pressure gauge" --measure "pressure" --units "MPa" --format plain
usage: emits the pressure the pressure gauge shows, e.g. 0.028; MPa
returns 0.2; MPa
